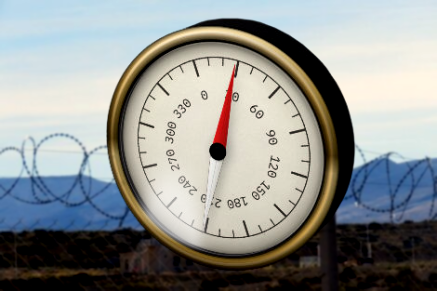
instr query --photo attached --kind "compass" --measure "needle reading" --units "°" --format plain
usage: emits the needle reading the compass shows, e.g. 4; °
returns 30; °
